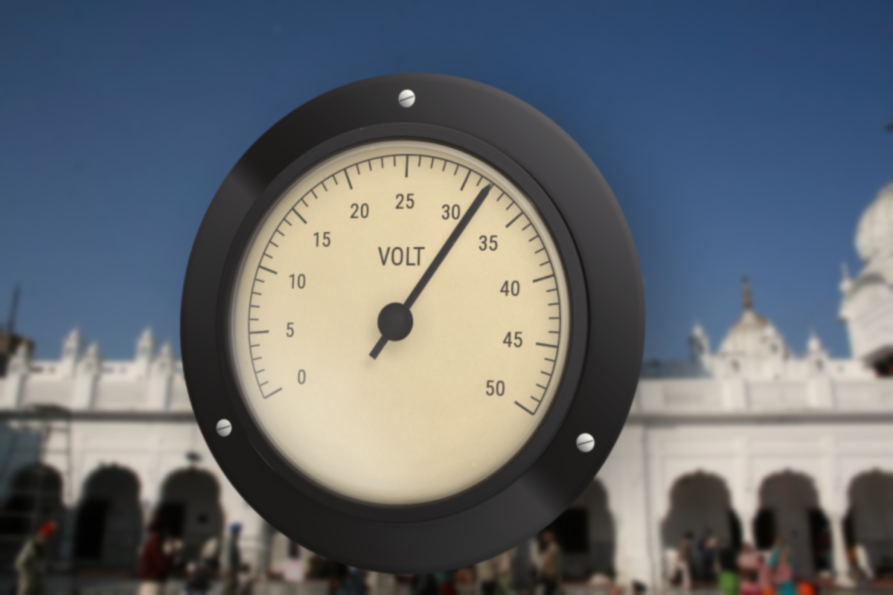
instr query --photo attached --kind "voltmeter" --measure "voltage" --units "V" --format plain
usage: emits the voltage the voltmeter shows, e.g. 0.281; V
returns 32; V
